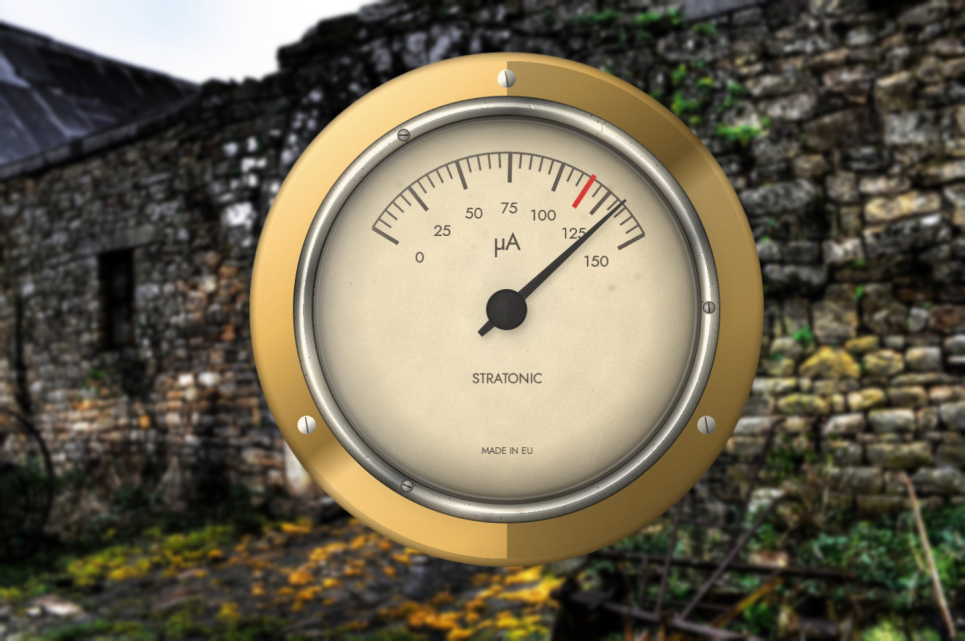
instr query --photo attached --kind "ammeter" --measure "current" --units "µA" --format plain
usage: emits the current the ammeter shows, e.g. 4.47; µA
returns 132.5; µA
